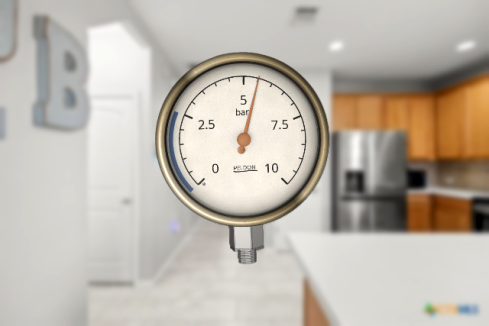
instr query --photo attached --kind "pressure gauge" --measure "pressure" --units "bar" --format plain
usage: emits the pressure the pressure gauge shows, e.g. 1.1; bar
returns 5.5; bar
